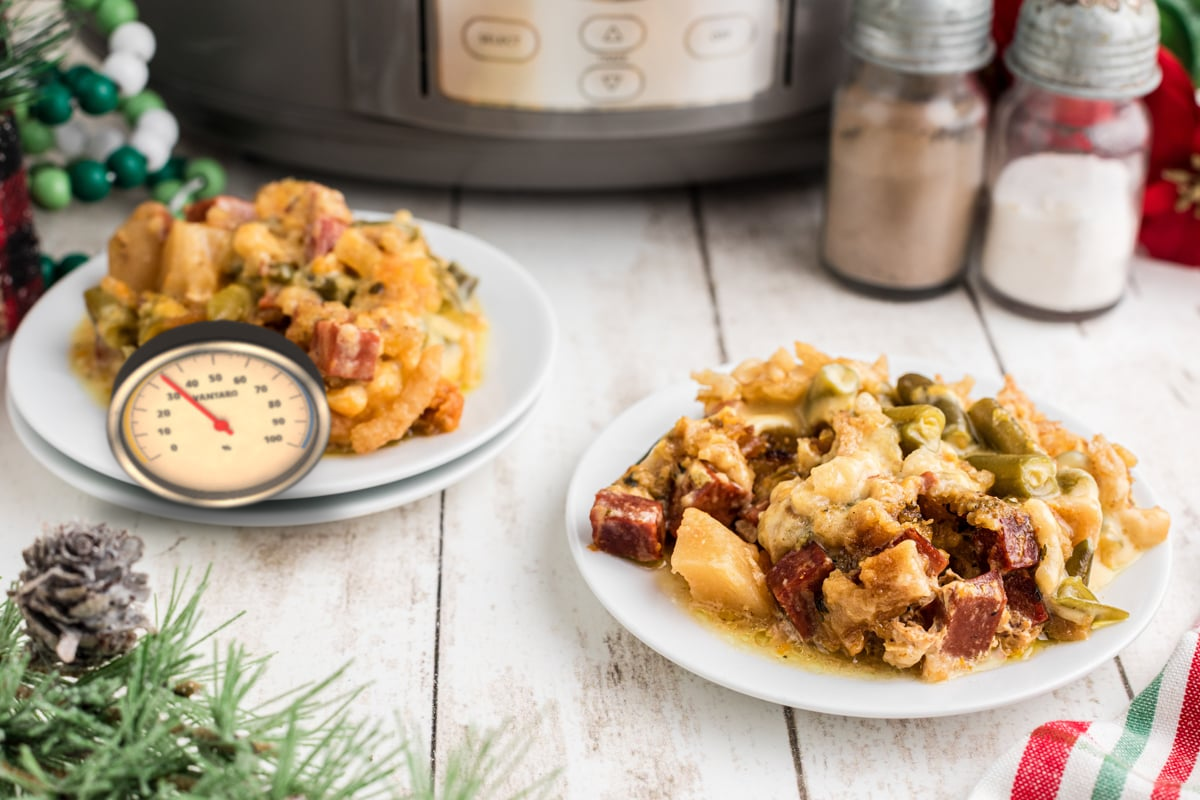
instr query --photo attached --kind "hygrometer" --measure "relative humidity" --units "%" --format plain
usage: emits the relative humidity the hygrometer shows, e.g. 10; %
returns 35; %
